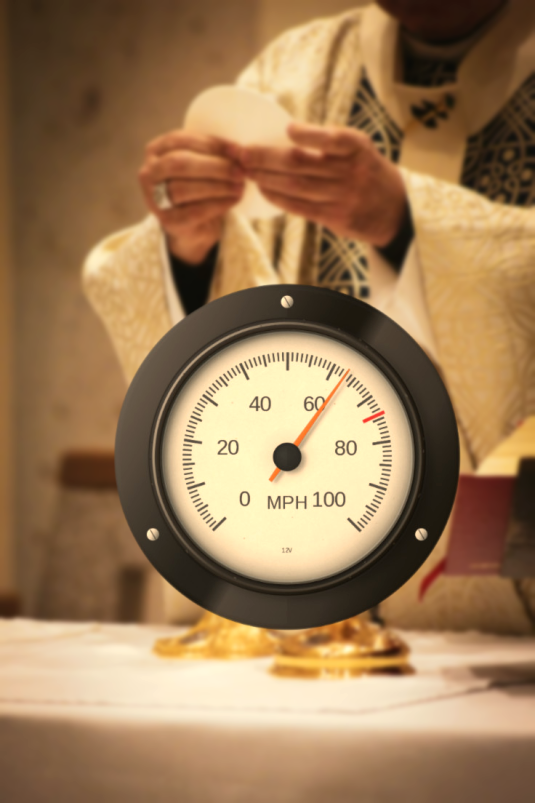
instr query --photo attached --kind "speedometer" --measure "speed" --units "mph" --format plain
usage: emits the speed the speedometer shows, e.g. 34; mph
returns 63; mph
